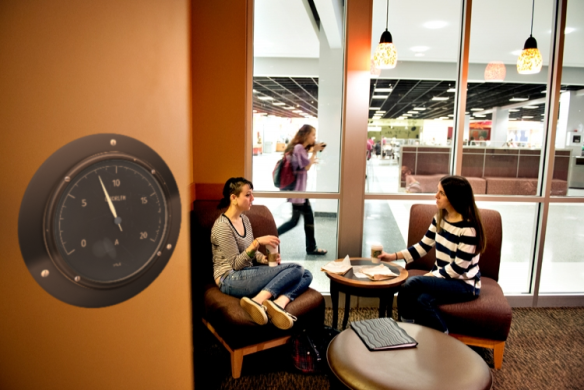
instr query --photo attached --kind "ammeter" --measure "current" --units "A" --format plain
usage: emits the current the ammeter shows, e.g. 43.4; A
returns 8; A
